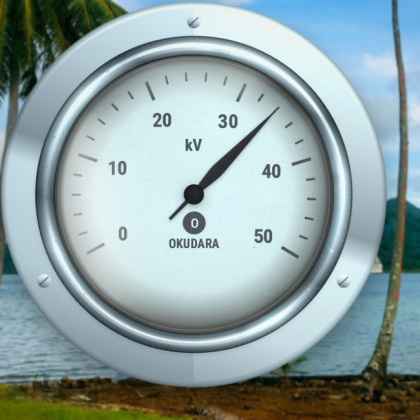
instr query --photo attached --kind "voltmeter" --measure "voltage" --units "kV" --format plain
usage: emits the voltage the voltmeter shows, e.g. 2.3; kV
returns 34; kV
